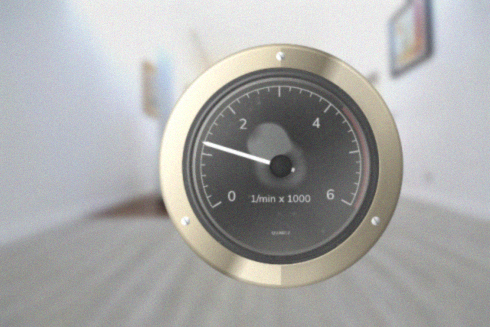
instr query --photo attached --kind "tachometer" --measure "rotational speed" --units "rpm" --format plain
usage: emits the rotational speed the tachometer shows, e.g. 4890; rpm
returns 1200; rpm
